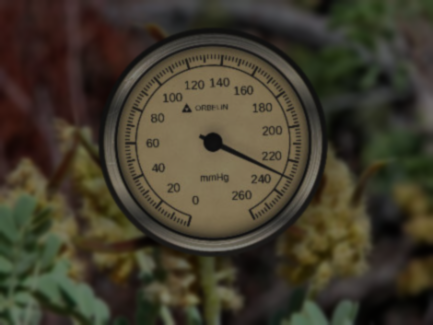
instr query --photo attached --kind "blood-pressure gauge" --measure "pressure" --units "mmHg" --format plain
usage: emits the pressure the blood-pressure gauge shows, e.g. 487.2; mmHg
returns 230; mmHg
